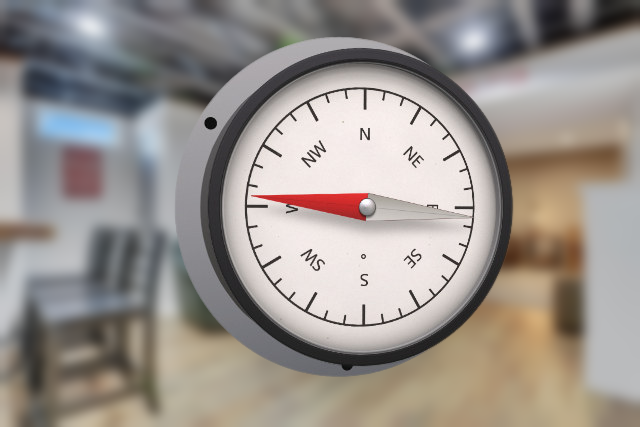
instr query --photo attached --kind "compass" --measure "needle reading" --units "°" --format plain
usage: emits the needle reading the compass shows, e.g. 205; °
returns 275; °
